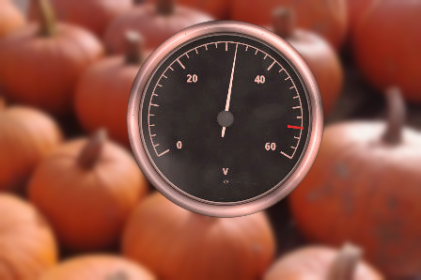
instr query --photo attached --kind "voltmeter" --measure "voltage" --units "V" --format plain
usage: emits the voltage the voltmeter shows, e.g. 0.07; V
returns 32; V
